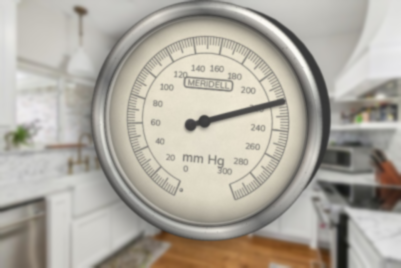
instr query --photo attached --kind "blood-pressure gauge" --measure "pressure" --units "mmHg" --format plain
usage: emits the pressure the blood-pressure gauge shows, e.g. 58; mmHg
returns 220; mmHg
